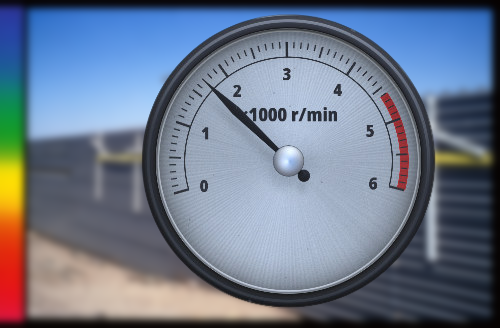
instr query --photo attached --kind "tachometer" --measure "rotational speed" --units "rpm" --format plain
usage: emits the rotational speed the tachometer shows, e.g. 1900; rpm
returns 1700; rpm
